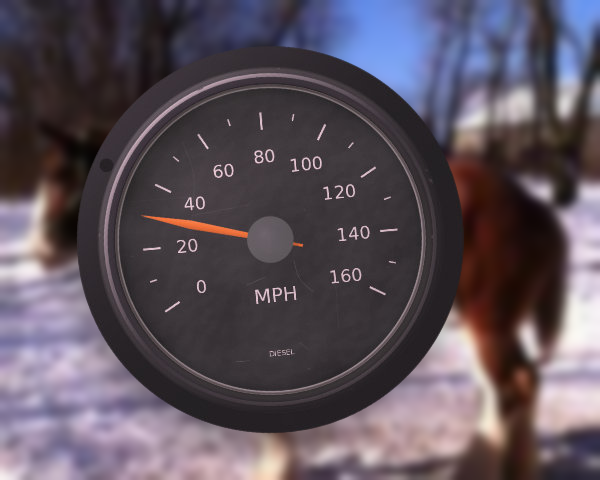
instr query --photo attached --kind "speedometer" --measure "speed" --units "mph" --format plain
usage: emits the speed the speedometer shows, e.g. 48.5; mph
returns 30; mph
